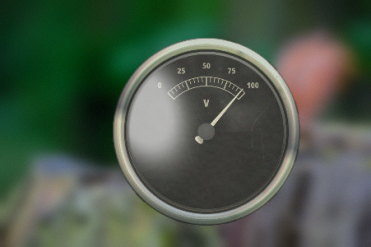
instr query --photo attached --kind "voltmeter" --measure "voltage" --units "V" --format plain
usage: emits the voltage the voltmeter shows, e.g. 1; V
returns 95; V
